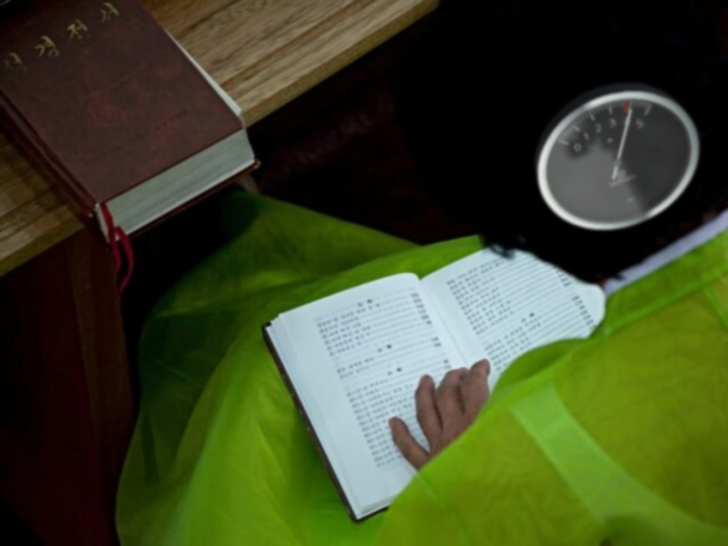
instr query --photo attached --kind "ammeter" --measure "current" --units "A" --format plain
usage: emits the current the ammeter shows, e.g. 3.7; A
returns 4; A
